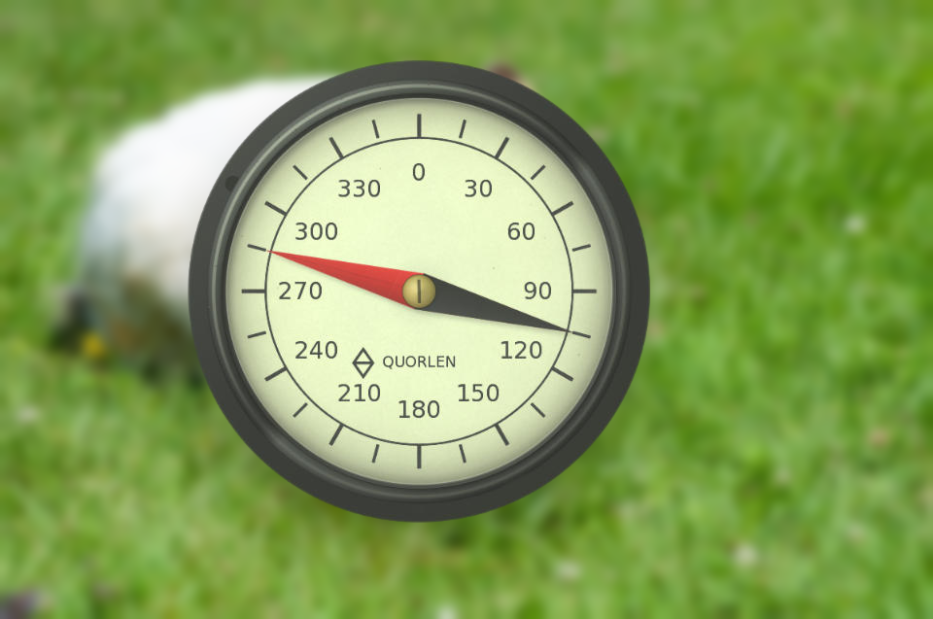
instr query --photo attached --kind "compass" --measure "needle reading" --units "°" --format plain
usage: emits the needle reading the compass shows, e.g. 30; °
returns 285; °
